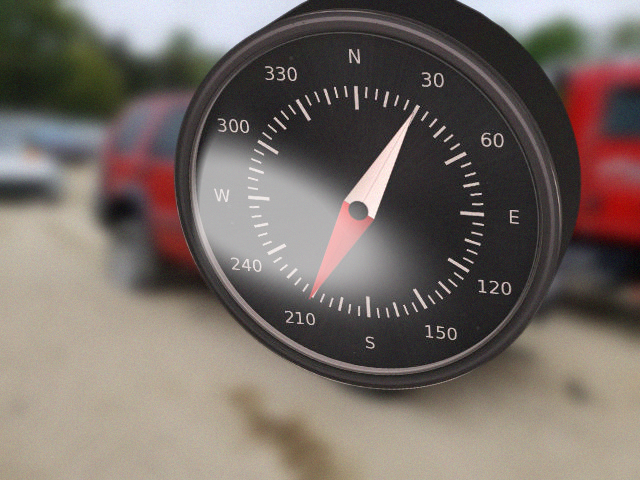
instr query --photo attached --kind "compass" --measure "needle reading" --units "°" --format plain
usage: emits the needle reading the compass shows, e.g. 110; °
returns 210; °
